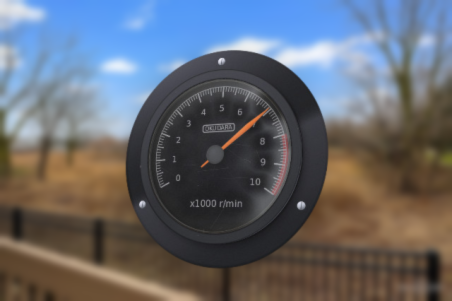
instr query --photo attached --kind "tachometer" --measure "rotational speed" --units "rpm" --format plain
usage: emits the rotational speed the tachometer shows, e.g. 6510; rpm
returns 7000; rpm
